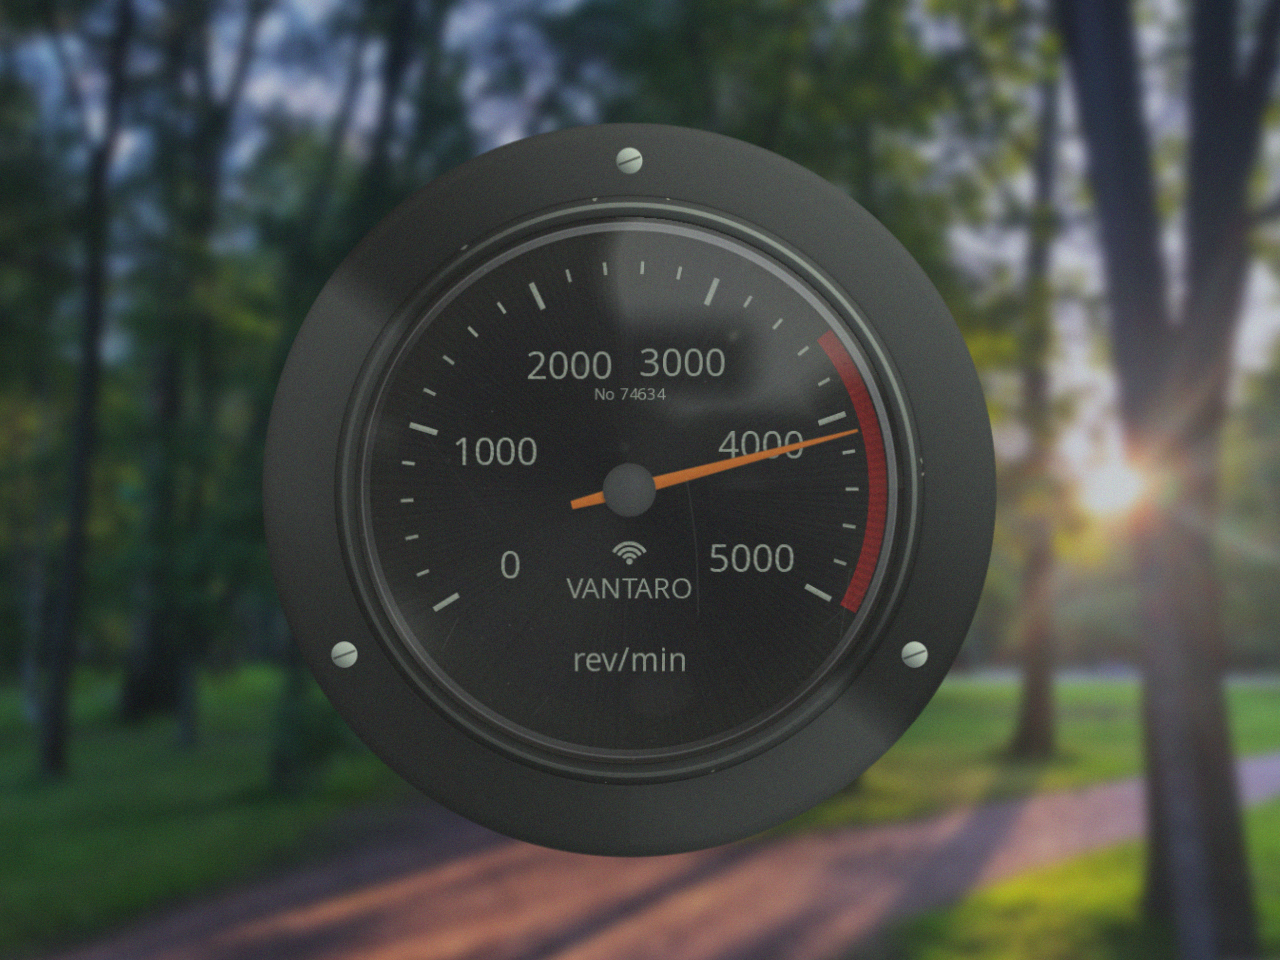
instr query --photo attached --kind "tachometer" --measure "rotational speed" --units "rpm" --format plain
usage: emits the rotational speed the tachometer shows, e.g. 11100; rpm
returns 4100; rpm
